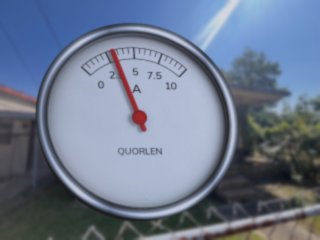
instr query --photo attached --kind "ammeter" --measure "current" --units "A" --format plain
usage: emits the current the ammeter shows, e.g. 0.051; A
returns 3; A
